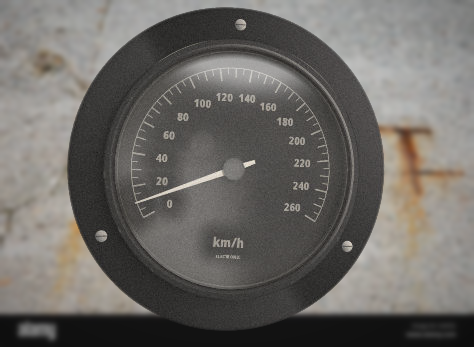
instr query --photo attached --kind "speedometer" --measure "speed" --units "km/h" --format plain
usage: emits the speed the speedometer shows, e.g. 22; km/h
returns 10; km/h
